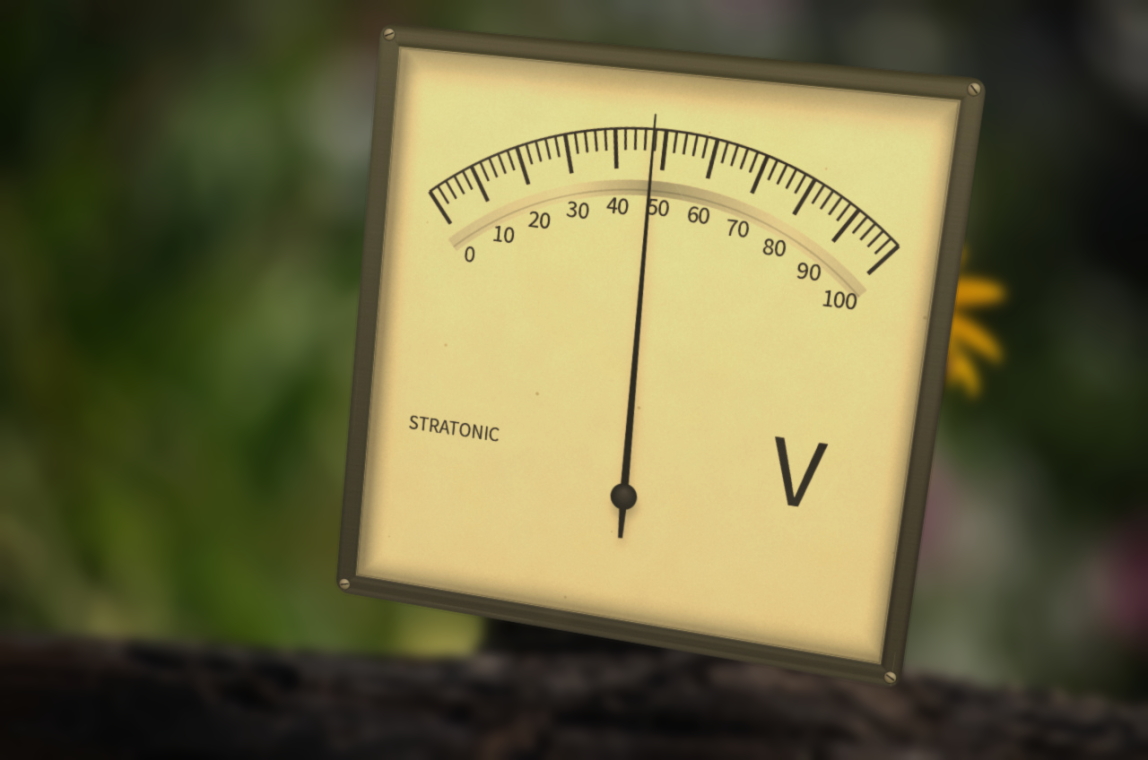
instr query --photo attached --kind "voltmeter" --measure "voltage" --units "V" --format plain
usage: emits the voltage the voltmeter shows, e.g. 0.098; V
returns 48; V
